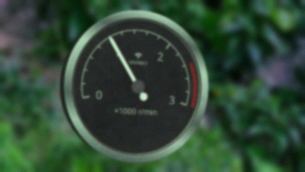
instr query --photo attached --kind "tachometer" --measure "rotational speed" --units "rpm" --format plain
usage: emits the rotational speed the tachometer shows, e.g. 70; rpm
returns 1000; rpm
